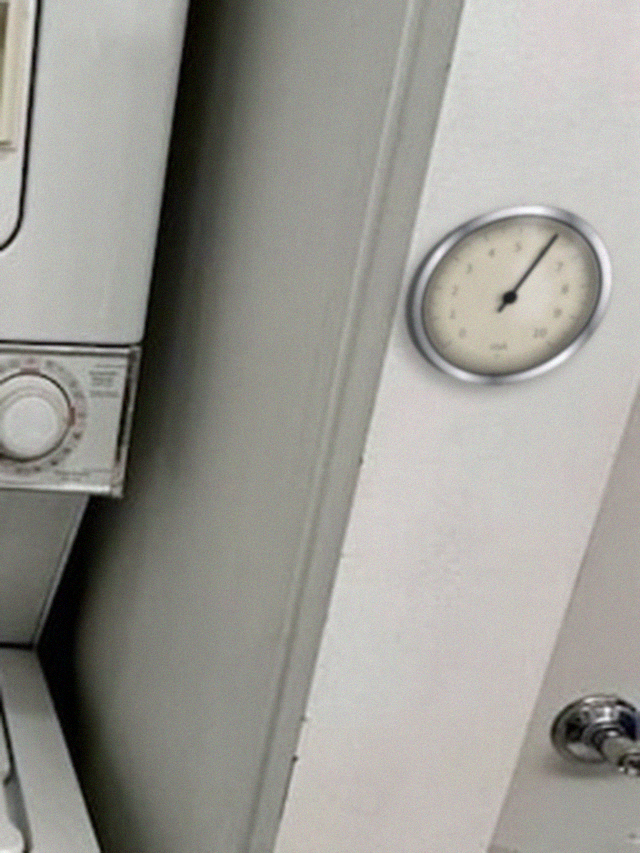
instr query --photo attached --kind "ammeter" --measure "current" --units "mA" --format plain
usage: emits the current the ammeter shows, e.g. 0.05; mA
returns 6; mA
